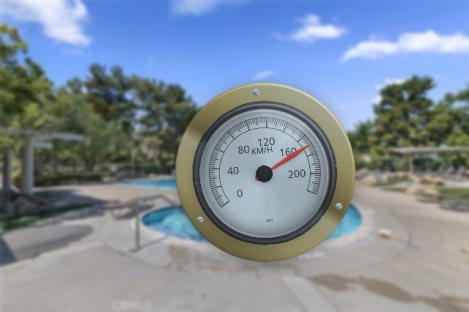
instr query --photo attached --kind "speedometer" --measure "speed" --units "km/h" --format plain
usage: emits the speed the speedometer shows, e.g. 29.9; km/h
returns 170; km/h
